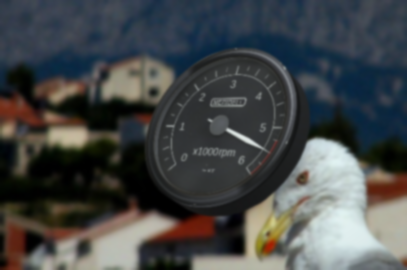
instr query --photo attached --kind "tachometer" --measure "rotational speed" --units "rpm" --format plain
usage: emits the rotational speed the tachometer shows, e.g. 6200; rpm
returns 5500; rpm
